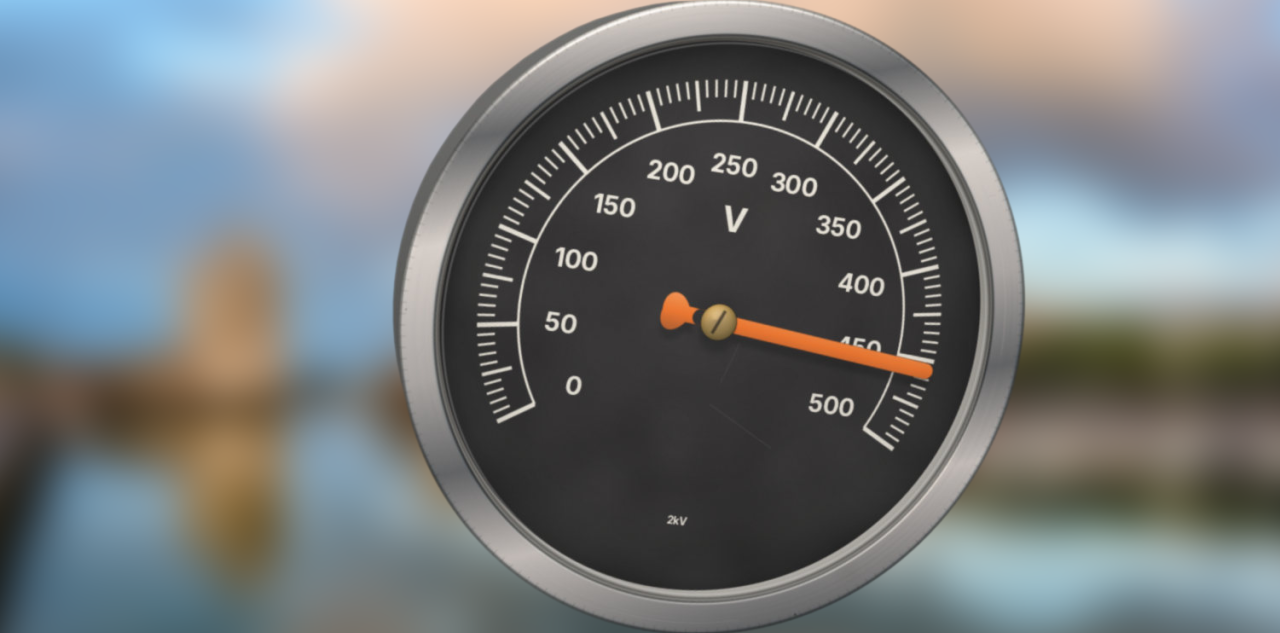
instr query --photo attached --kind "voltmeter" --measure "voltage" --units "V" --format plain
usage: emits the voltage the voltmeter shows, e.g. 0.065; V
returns 455; V
